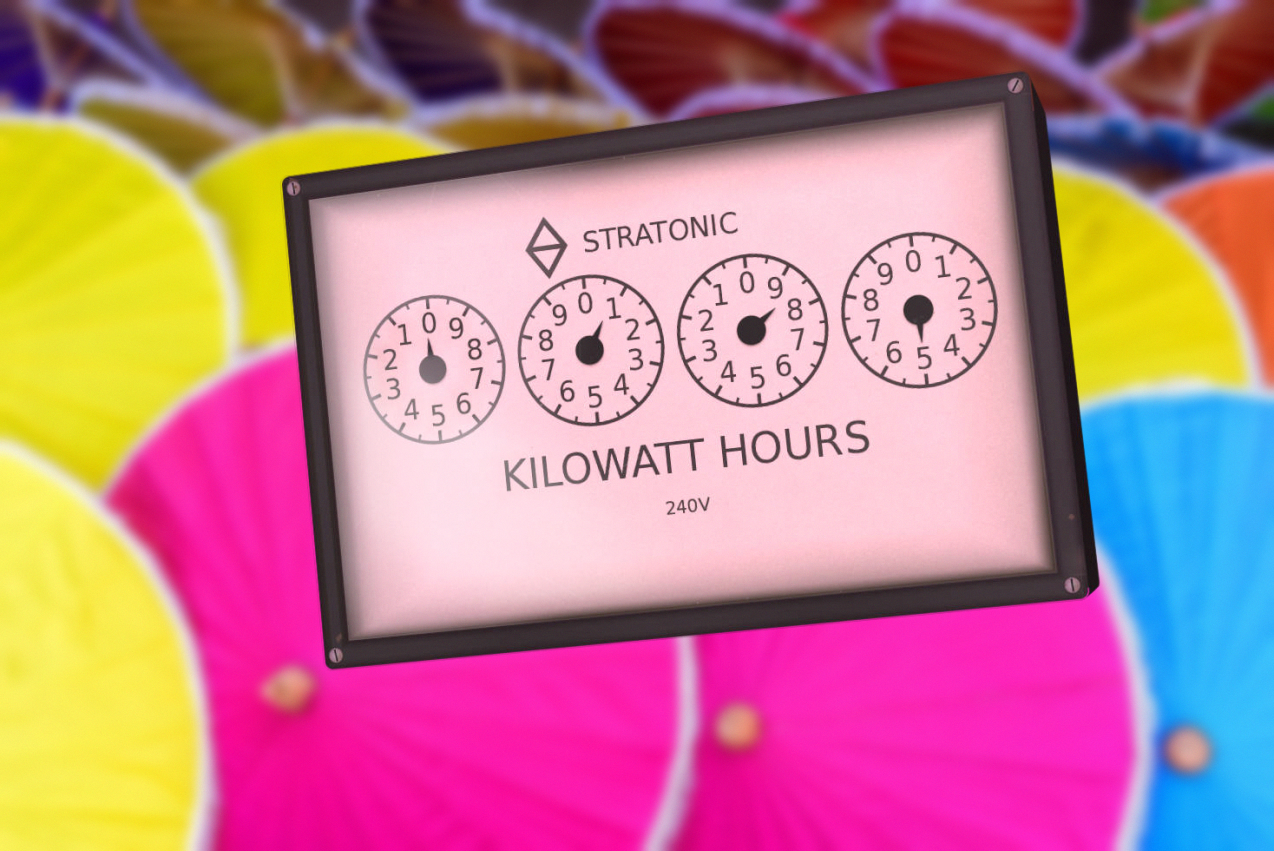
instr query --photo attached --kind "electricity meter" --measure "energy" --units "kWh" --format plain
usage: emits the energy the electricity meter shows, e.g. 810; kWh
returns 85; kWh
